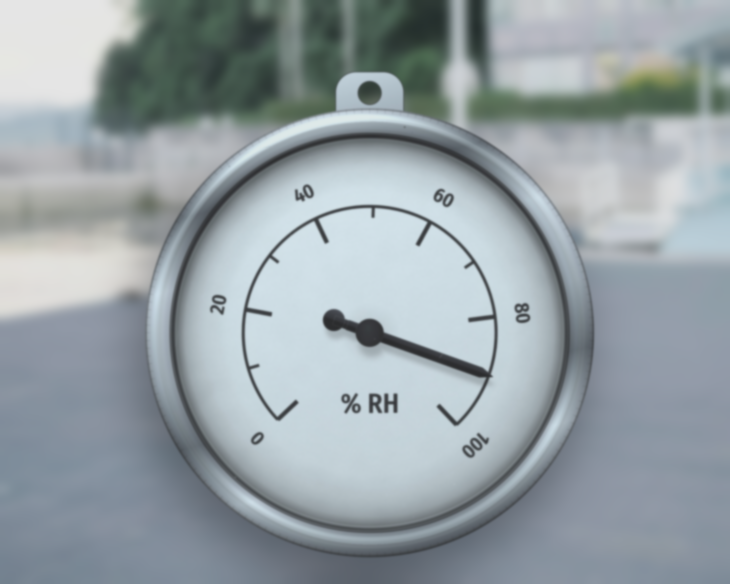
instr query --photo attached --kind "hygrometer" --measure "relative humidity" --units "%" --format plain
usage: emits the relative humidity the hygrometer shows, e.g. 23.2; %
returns 90; %
